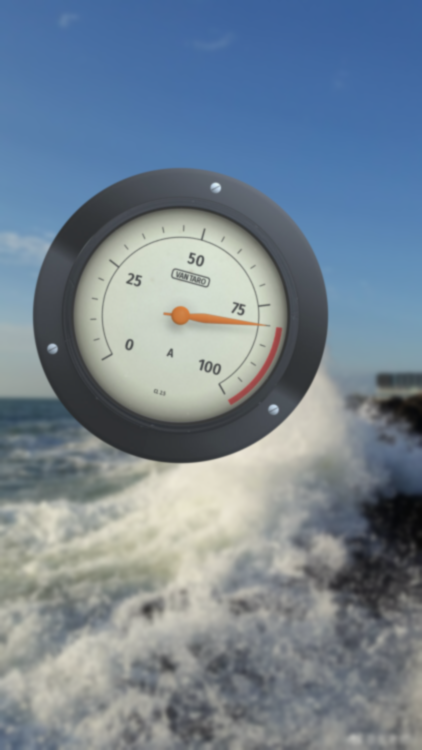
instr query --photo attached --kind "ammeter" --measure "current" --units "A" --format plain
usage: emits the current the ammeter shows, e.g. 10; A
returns 80; A
